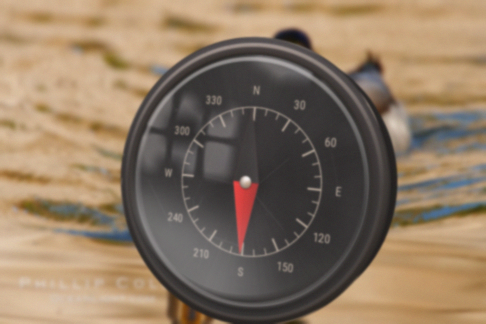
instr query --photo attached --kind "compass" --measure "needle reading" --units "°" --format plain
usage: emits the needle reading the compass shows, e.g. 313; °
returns 180; °
